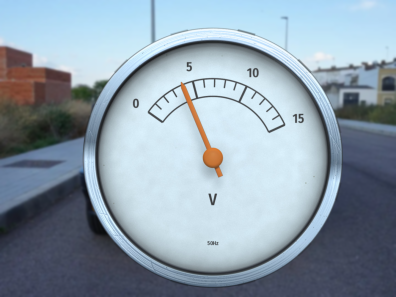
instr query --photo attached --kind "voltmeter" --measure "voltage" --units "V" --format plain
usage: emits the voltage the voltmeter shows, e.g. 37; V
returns 4; V
